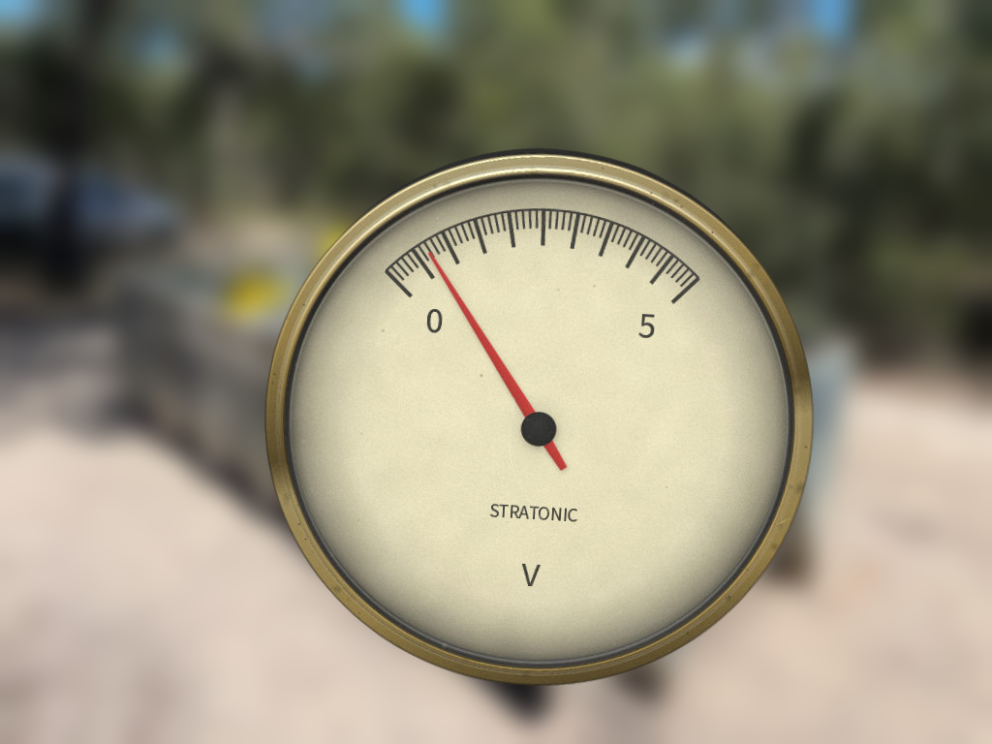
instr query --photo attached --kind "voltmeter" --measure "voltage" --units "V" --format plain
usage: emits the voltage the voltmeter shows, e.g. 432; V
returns 0.7; V
